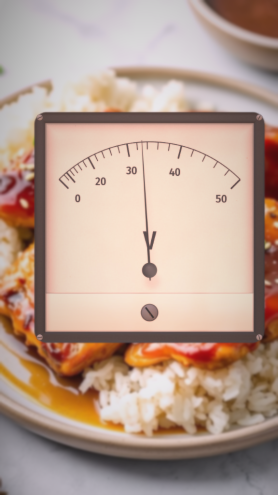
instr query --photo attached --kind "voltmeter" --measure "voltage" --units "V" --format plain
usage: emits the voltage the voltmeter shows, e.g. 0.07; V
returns 33; V
